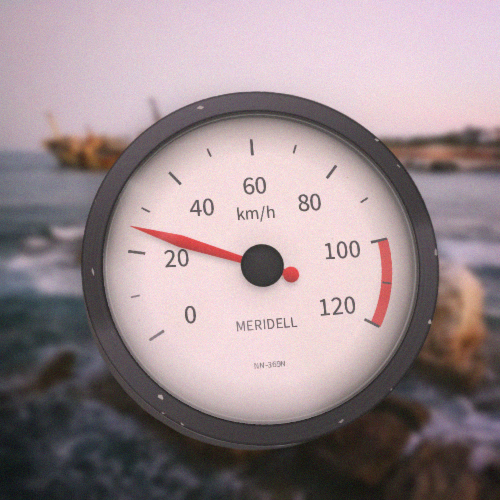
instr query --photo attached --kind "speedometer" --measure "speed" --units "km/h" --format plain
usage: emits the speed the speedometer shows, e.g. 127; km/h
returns 25; km/h
